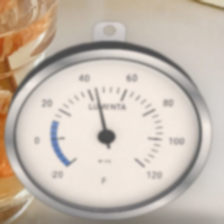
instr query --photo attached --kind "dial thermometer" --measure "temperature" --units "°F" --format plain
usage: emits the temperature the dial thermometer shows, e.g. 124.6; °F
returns 44; °F
